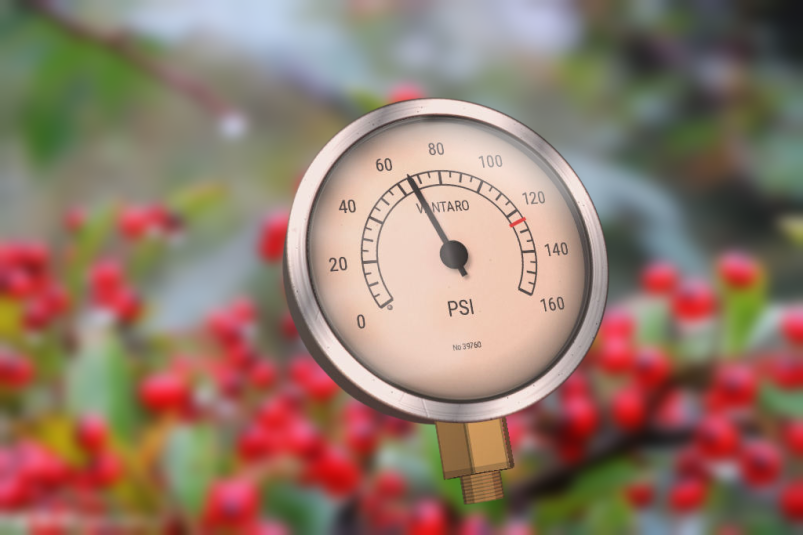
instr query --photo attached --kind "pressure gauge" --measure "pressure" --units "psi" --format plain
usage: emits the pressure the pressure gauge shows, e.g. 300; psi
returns 65; psi
